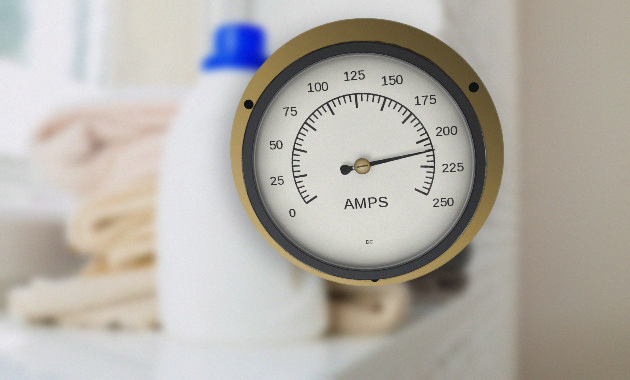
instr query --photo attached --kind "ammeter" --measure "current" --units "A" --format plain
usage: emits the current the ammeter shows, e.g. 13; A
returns 210; A
